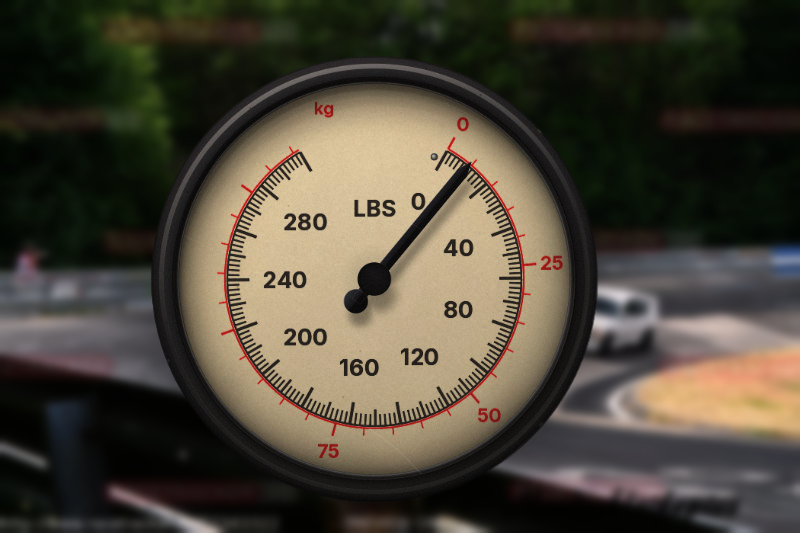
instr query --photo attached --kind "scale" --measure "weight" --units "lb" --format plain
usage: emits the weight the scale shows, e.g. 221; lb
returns 10; lb
